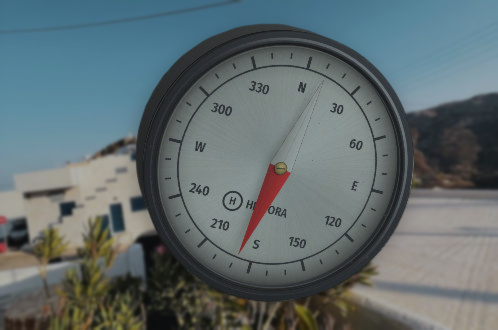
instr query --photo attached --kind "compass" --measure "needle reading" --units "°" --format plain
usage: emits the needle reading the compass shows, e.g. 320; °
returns 190; °
